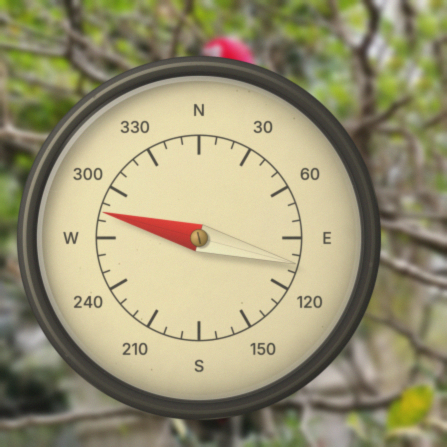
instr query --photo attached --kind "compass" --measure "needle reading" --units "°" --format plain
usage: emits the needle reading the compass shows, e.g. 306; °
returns 285; °
